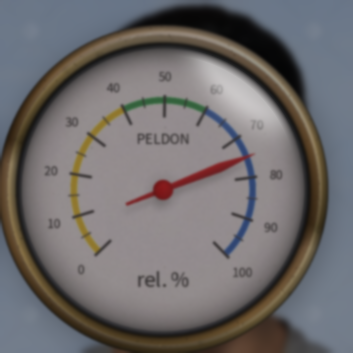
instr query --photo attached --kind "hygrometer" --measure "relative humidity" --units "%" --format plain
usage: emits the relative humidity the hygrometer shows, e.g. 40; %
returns 75; %
